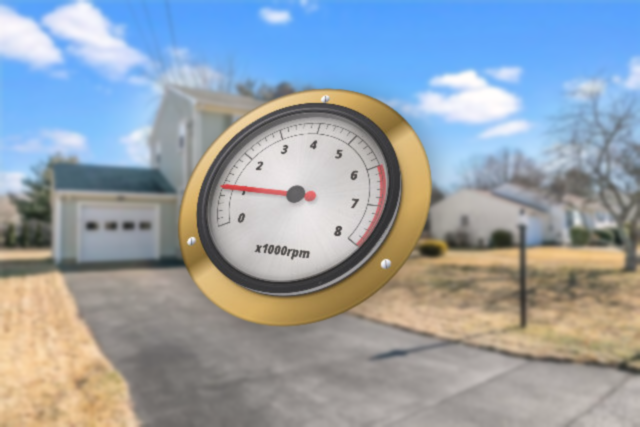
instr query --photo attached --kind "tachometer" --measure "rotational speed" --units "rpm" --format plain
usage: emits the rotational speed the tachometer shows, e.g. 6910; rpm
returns 1000; rpm
